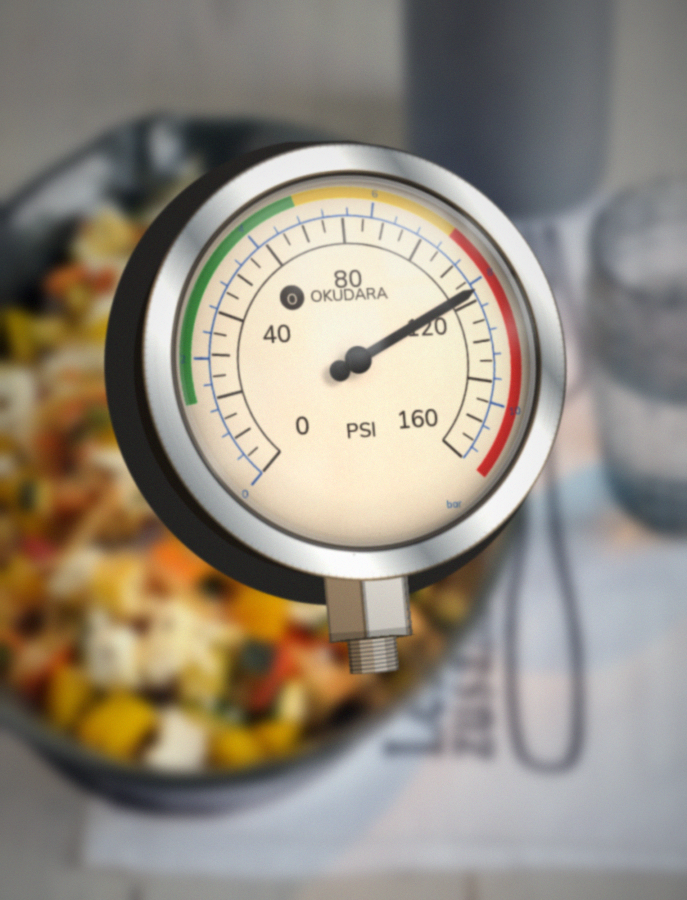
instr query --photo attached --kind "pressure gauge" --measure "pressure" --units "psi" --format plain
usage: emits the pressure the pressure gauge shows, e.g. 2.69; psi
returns 117.5; psi
